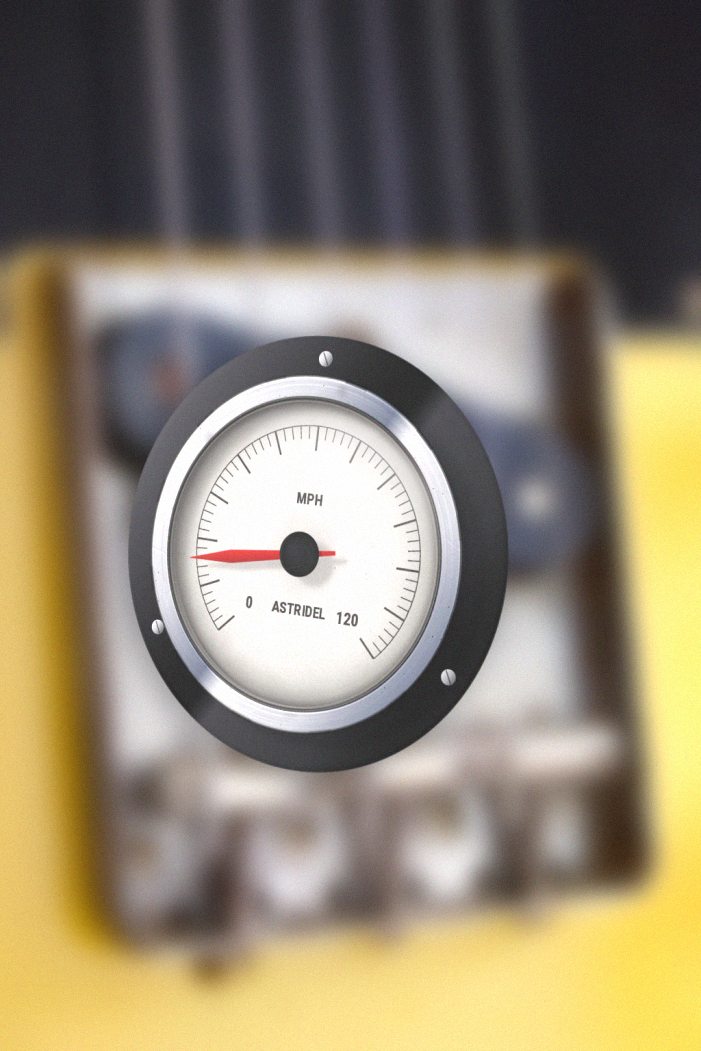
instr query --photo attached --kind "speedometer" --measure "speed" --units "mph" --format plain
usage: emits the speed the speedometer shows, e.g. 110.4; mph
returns 16; mph
